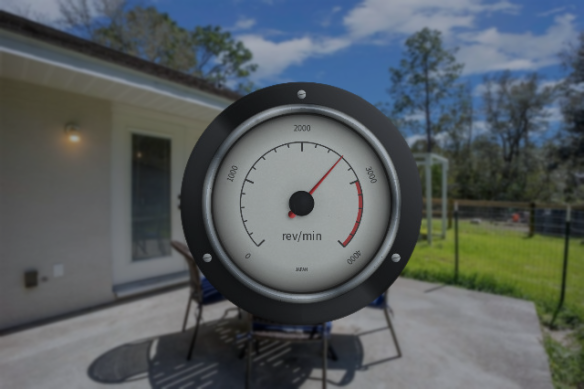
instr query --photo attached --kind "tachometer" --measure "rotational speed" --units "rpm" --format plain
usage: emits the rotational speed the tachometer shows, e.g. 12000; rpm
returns 2600; rpm
